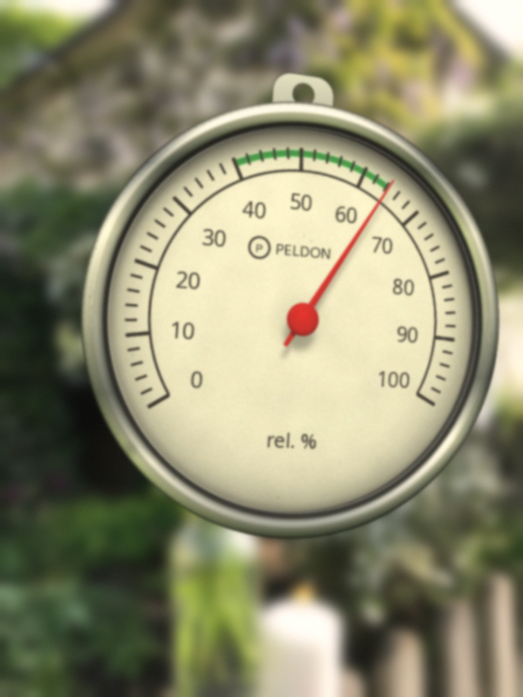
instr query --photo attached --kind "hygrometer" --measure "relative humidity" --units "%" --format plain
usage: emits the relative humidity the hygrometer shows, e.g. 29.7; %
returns 64; %
